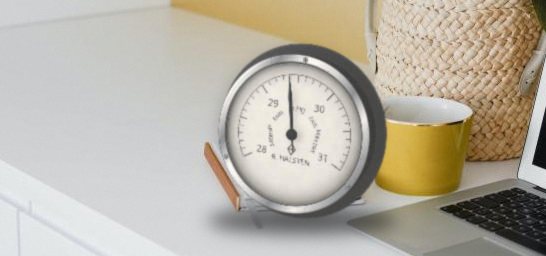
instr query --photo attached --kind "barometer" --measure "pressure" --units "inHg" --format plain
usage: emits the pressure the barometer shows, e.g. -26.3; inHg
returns 29.4; inHg
